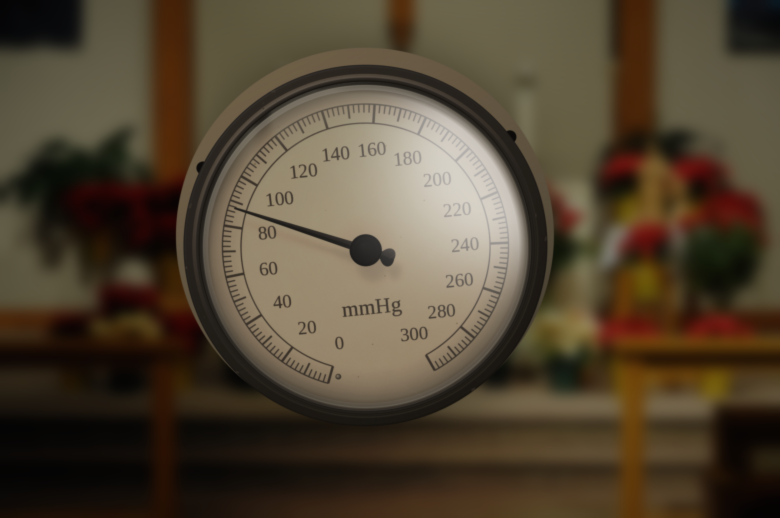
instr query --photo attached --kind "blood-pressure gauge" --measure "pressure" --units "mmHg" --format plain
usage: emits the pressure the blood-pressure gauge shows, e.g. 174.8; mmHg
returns 88; mmHg
